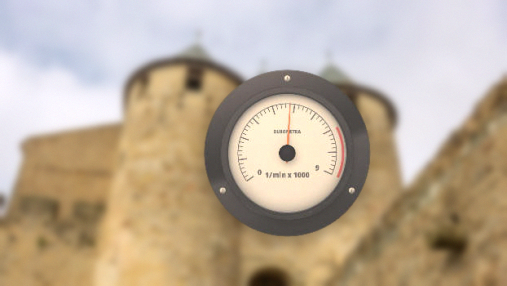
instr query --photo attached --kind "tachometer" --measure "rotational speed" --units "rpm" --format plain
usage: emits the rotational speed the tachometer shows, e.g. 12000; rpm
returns 4800; rpm
